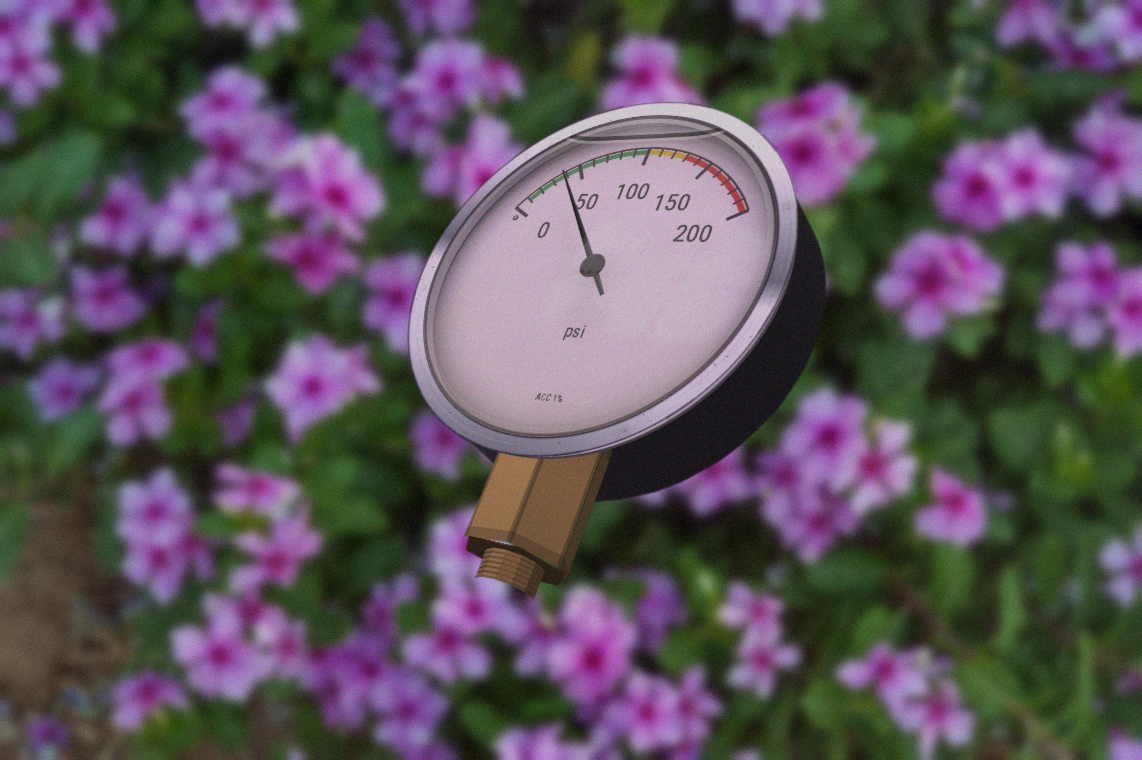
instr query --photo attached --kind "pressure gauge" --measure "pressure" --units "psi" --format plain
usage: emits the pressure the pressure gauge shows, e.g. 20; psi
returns 40; psi
